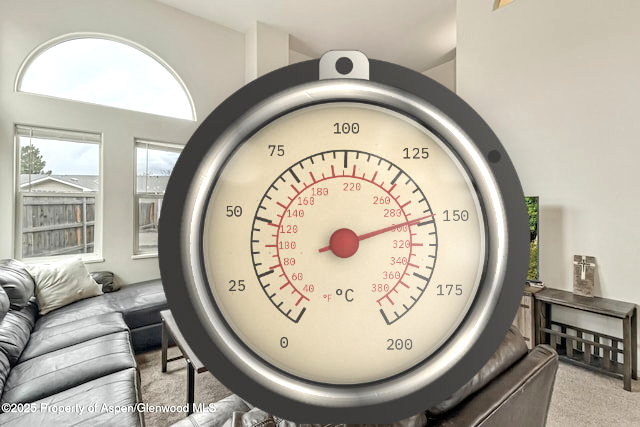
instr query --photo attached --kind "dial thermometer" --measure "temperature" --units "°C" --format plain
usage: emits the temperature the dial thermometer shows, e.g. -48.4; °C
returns 147.5; °C
